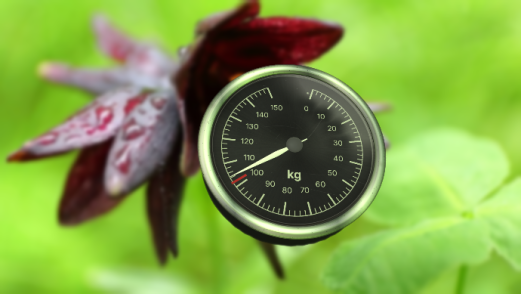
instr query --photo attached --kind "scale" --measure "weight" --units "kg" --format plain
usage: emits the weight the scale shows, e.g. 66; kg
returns 104; kg
